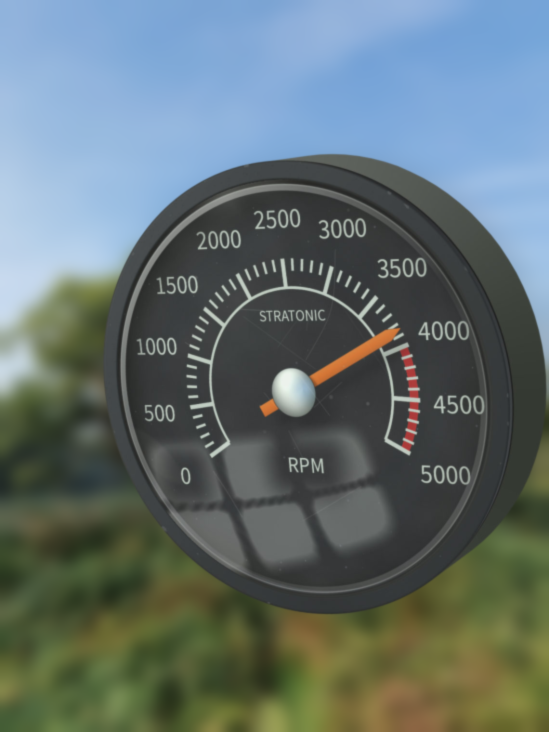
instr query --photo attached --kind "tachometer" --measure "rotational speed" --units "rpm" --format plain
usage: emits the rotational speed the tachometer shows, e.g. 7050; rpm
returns 3850; rpm
